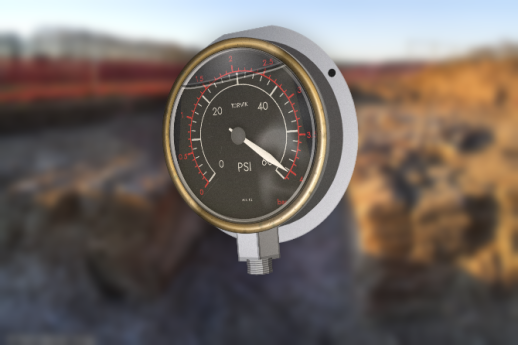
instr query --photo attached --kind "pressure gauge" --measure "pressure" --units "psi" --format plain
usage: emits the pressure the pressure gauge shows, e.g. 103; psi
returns 58; psi
